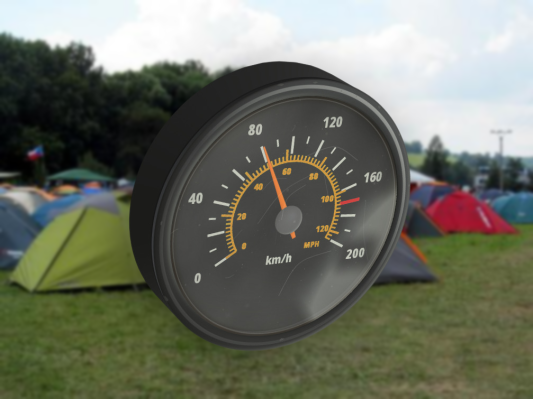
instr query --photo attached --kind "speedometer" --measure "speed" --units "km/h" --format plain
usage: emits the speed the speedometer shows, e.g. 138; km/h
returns 80; km/h
